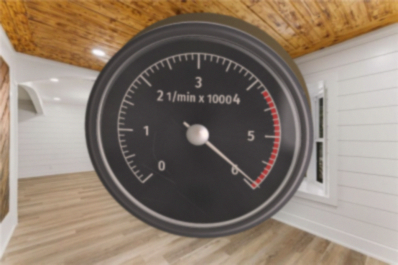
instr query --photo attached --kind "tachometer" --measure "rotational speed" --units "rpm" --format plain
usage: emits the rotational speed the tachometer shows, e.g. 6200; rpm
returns 5900; rpm
